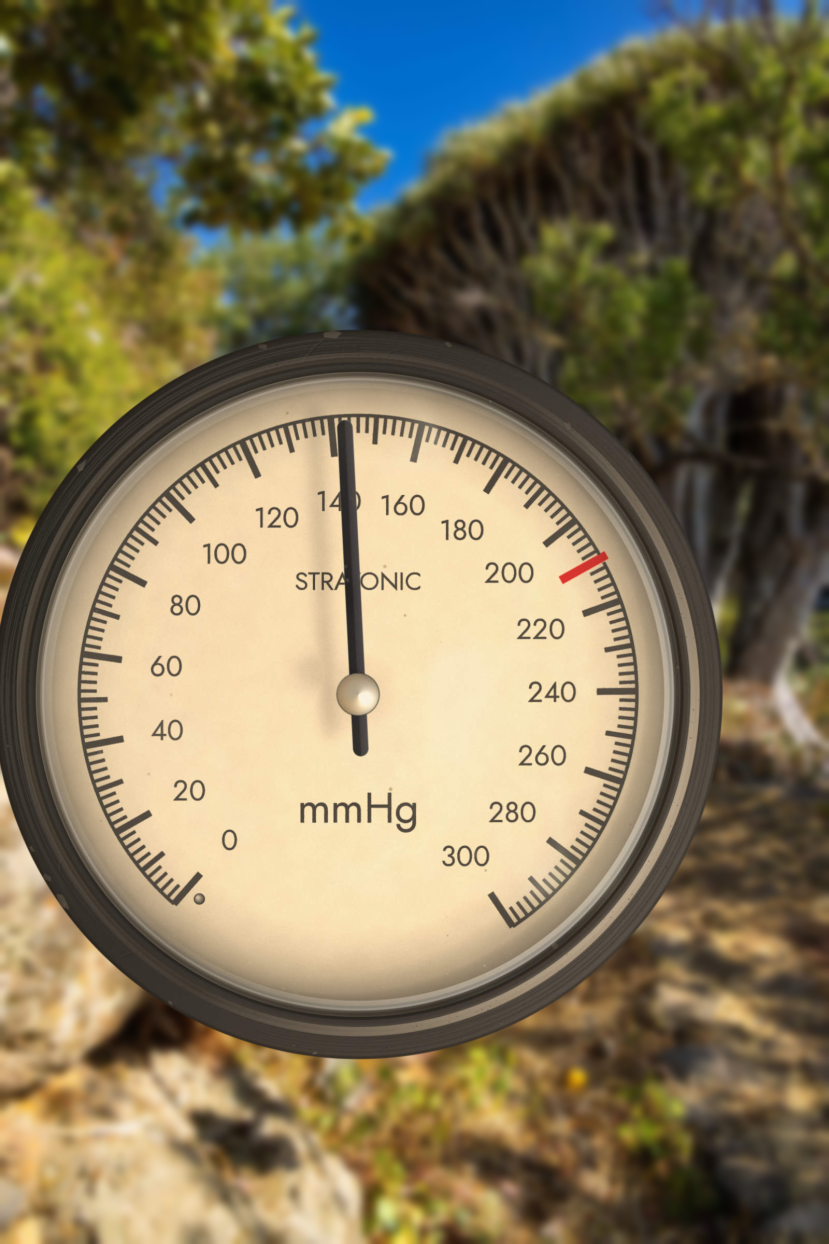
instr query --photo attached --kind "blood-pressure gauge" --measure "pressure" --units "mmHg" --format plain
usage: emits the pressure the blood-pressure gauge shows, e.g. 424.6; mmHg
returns 143; mmHg
